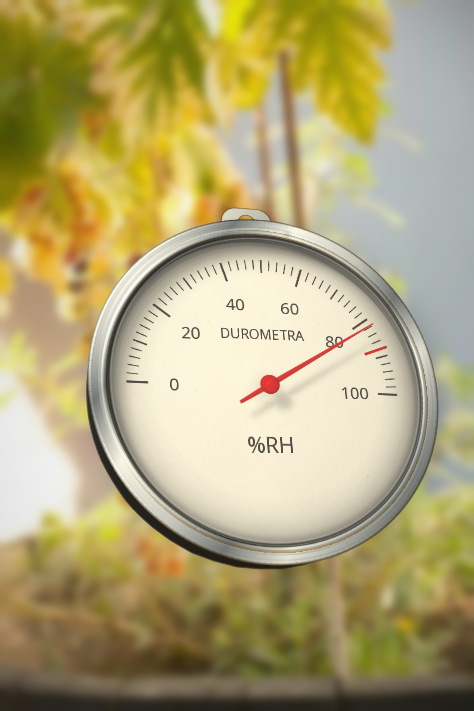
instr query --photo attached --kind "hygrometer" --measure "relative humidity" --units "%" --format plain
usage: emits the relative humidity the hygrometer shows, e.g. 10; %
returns 82; %
